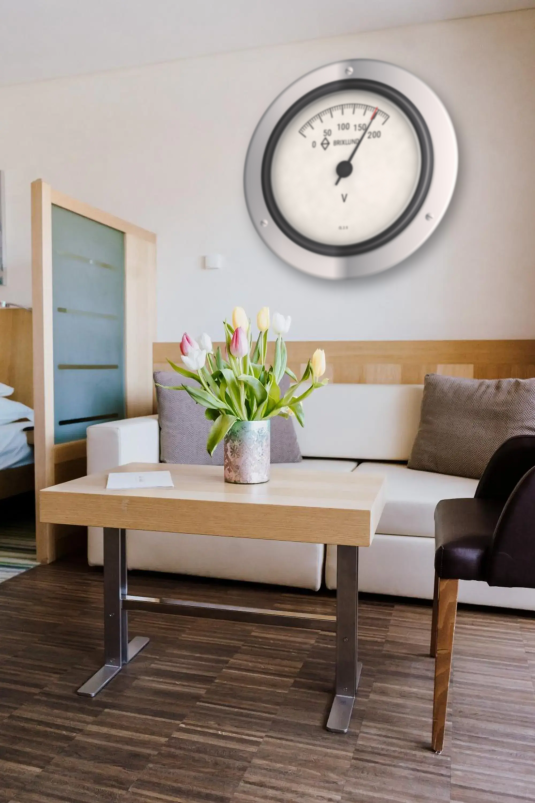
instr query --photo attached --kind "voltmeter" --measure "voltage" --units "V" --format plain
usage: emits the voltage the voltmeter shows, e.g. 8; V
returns 175; V
